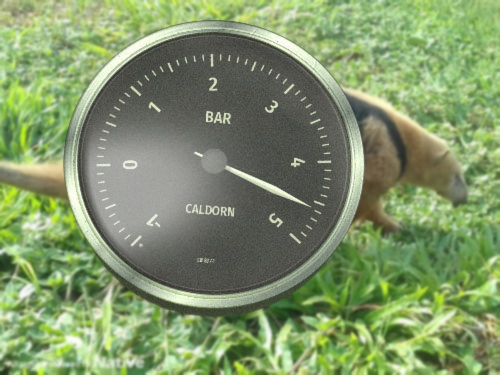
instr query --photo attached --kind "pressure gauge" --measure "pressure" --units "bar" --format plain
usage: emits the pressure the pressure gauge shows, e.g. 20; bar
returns 4.6; bar
